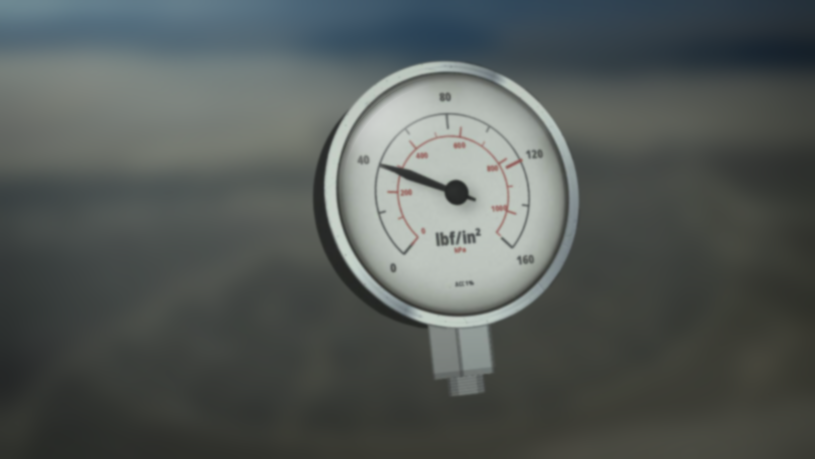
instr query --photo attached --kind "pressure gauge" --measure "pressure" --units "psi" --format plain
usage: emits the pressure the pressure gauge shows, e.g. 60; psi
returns 40; psi
